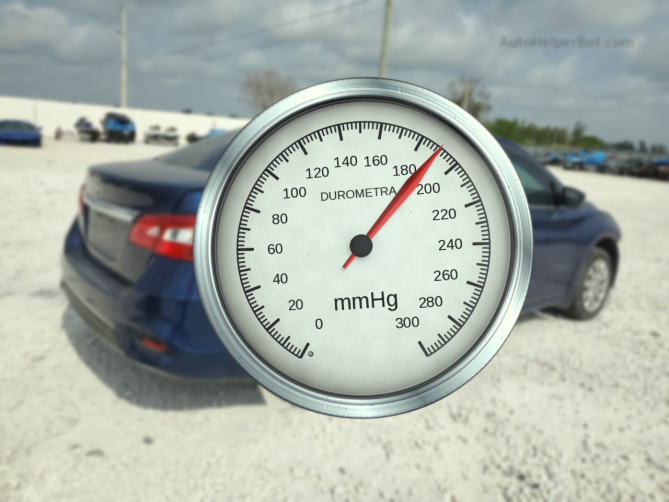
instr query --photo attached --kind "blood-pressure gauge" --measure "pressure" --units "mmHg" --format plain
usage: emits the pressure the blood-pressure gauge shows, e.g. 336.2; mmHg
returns 190; mmHg
